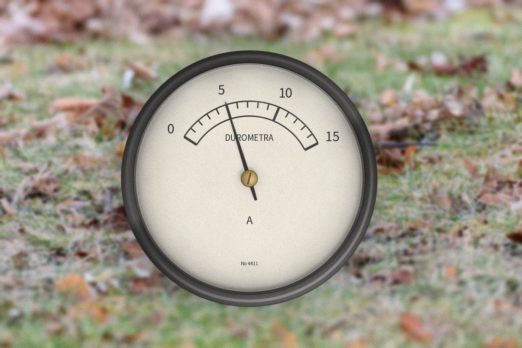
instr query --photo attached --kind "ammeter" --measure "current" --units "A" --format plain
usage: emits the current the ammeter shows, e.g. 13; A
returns 5; A
